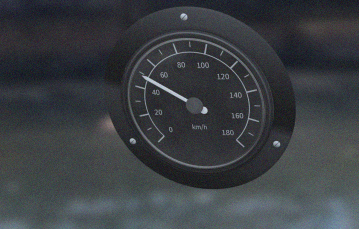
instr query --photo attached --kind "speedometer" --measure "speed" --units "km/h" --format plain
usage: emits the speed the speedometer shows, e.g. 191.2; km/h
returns 50; km/h
